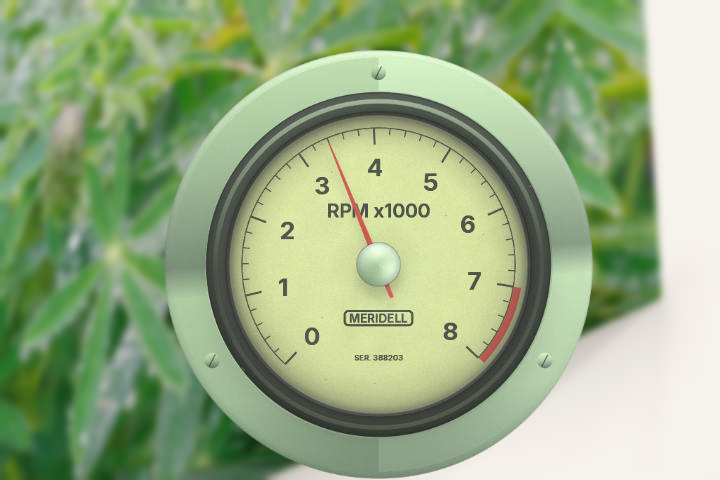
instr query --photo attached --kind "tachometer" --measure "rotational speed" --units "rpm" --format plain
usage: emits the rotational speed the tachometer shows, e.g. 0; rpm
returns 3400; rpm
